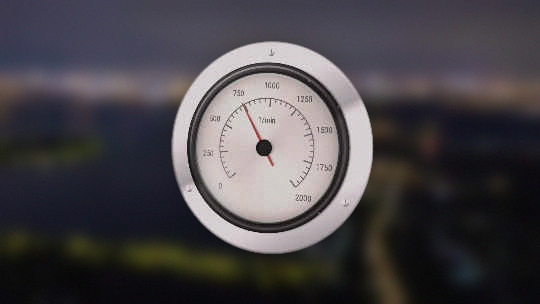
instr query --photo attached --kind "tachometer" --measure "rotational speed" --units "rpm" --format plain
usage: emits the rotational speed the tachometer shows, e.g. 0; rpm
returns 750; rpm
